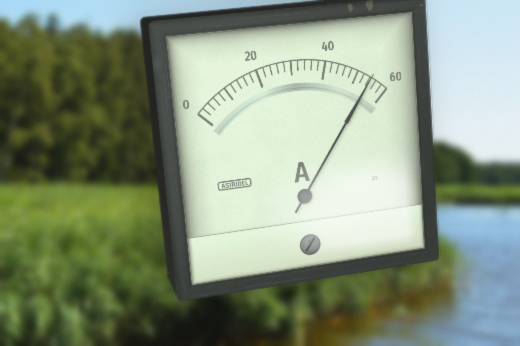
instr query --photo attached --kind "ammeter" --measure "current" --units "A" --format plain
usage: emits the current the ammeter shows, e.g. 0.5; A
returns 54; A
